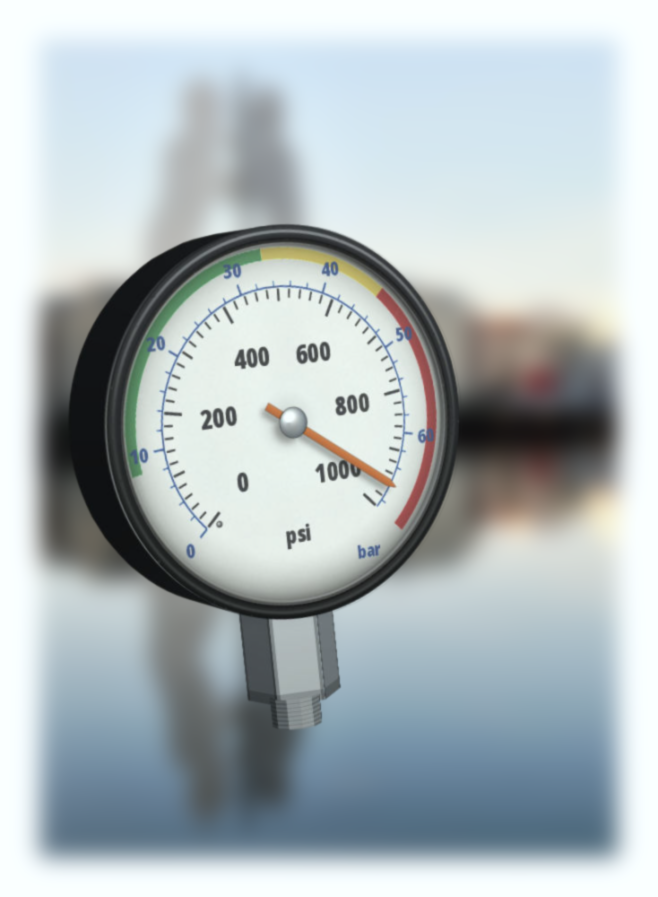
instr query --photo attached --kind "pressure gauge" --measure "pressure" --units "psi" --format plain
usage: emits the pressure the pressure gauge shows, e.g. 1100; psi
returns 960; psi
